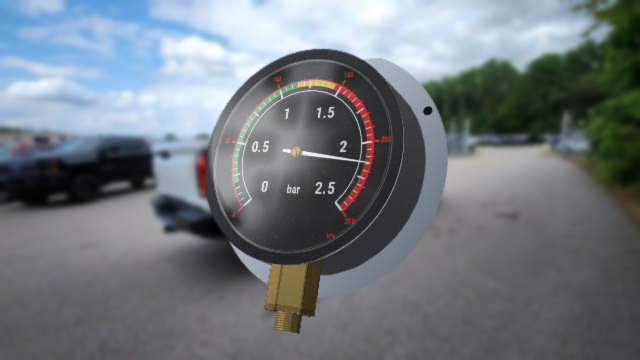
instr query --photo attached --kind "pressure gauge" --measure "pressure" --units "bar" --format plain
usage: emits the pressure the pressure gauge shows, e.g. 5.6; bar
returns 2.15; bar
